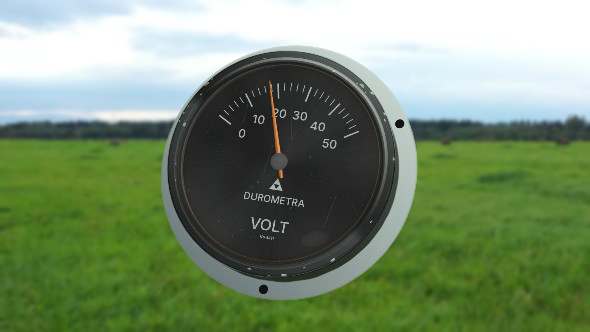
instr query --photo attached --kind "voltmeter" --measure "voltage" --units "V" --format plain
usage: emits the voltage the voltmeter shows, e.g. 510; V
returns 18; V
